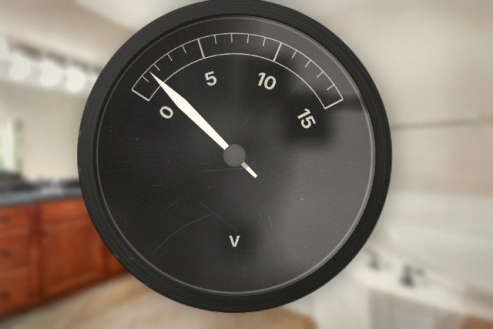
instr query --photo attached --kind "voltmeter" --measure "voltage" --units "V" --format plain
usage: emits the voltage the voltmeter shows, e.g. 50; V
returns 1.5; V
